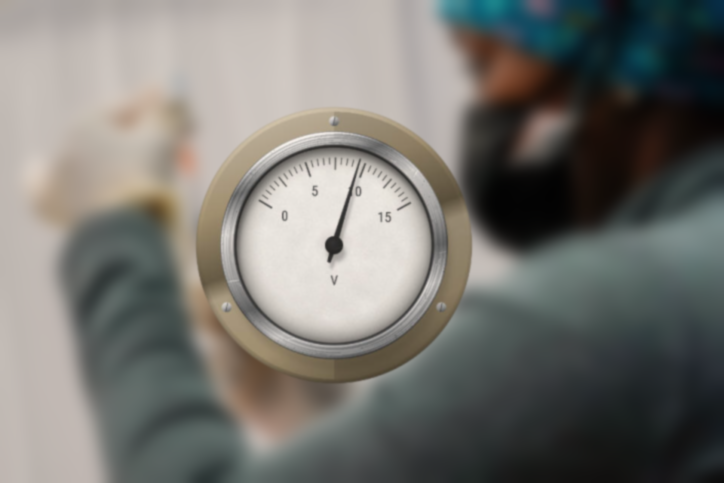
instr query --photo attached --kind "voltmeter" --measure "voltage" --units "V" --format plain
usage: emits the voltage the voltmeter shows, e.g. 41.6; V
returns 9.5; V
